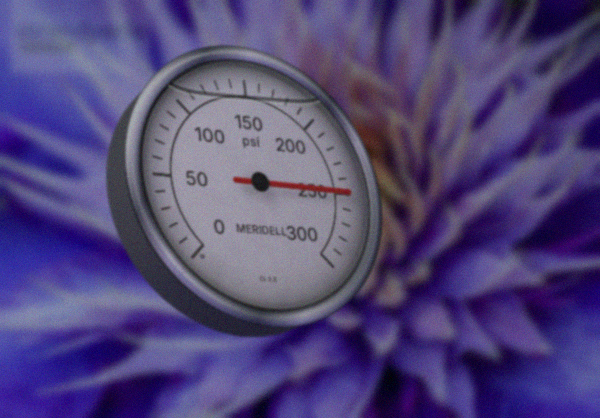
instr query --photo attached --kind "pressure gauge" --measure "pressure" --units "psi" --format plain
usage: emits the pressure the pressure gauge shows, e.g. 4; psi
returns 250; psi
